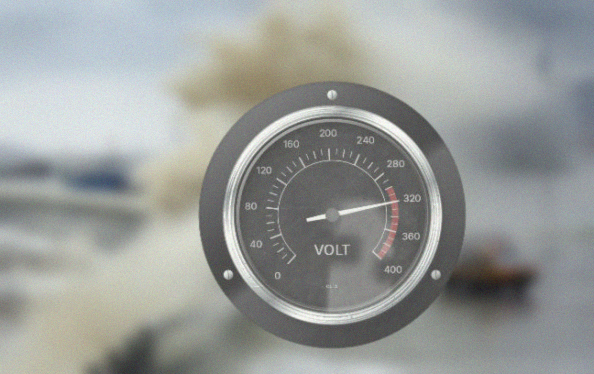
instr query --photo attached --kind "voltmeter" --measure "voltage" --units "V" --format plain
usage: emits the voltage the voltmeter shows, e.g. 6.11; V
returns 320; V
